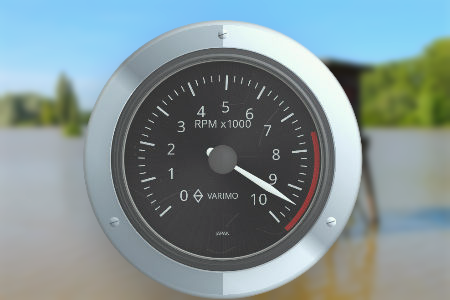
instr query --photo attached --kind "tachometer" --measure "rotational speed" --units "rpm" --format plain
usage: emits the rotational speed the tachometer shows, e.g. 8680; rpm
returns 9400; rpm
